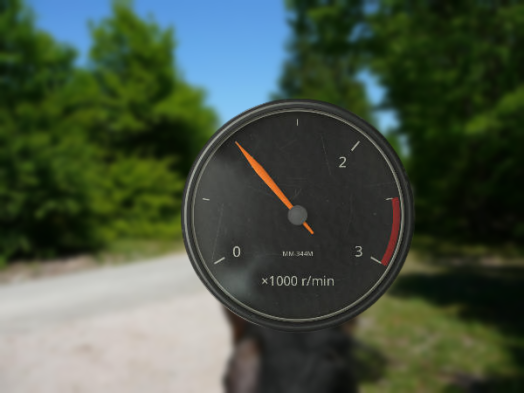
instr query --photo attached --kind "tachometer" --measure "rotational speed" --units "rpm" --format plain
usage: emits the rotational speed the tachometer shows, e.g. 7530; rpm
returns 1000; rpm
